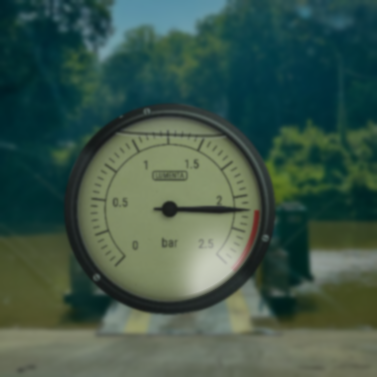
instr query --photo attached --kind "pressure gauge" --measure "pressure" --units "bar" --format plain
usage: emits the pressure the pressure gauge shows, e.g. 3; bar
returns 2.1; bar
